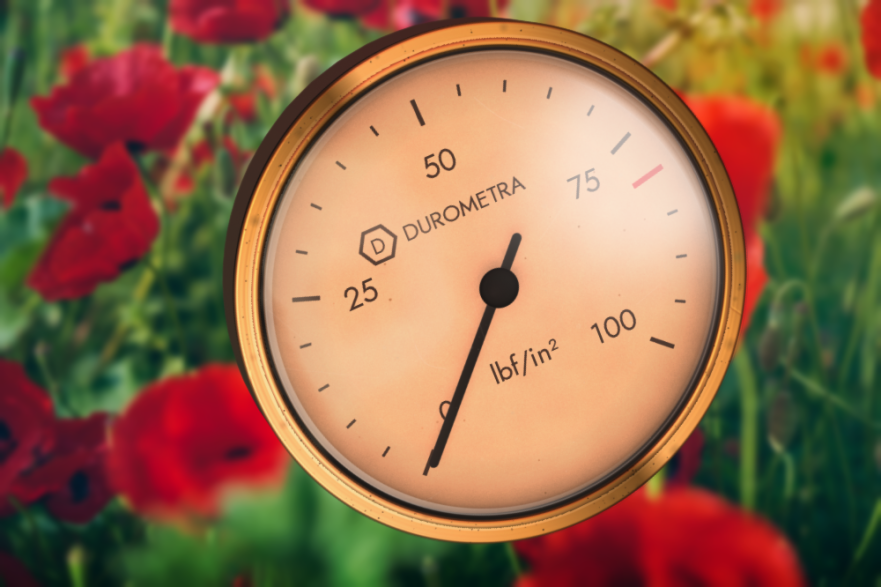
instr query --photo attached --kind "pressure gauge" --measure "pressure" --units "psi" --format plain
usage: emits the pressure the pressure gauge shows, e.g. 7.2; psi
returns 0; psi
